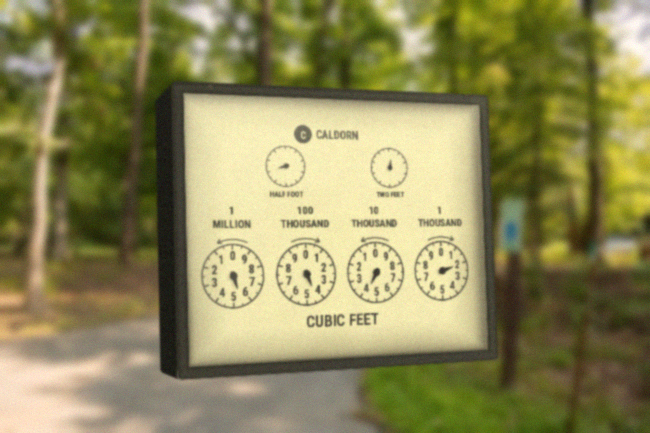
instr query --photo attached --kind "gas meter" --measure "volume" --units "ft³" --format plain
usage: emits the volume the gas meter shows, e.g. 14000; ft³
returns 544200; ft³
